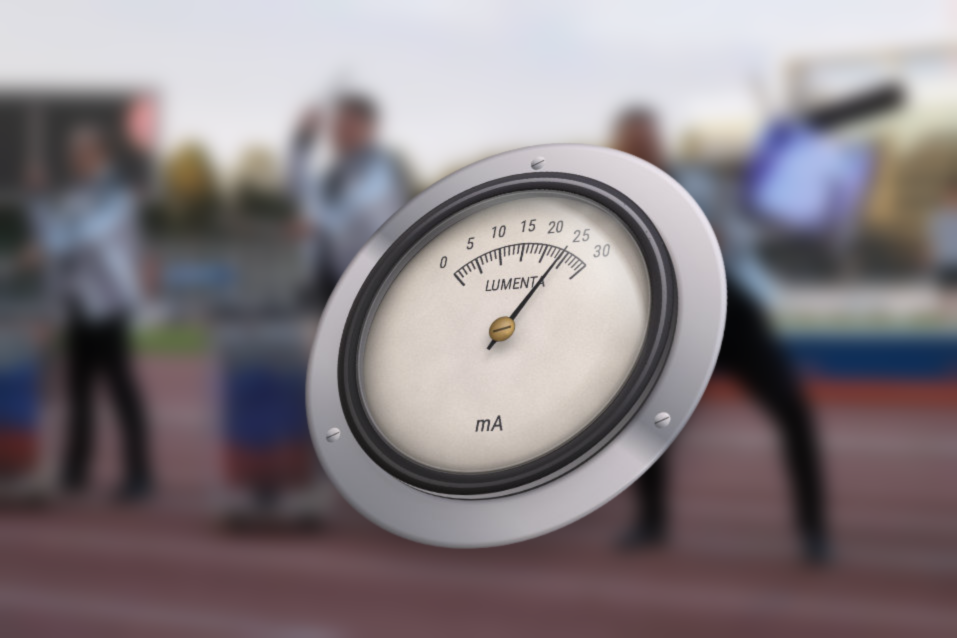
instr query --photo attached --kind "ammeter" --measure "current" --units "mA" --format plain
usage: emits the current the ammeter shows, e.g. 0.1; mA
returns 25; mA
